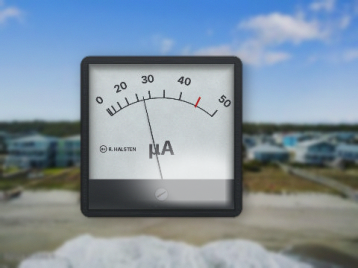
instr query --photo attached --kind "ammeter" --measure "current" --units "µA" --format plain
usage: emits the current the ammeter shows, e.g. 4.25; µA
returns 27.5; µA
